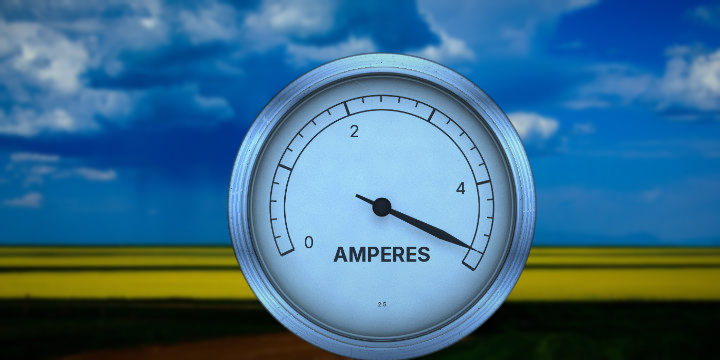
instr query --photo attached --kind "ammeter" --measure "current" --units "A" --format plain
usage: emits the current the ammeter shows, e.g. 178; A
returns 4.8; A
